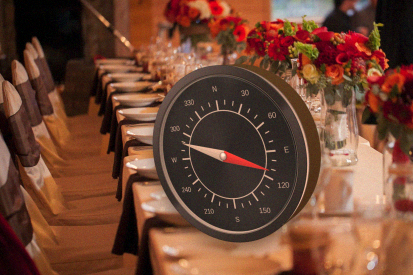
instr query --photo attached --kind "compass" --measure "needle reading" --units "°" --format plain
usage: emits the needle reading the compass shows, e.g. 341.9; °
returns 110; °
